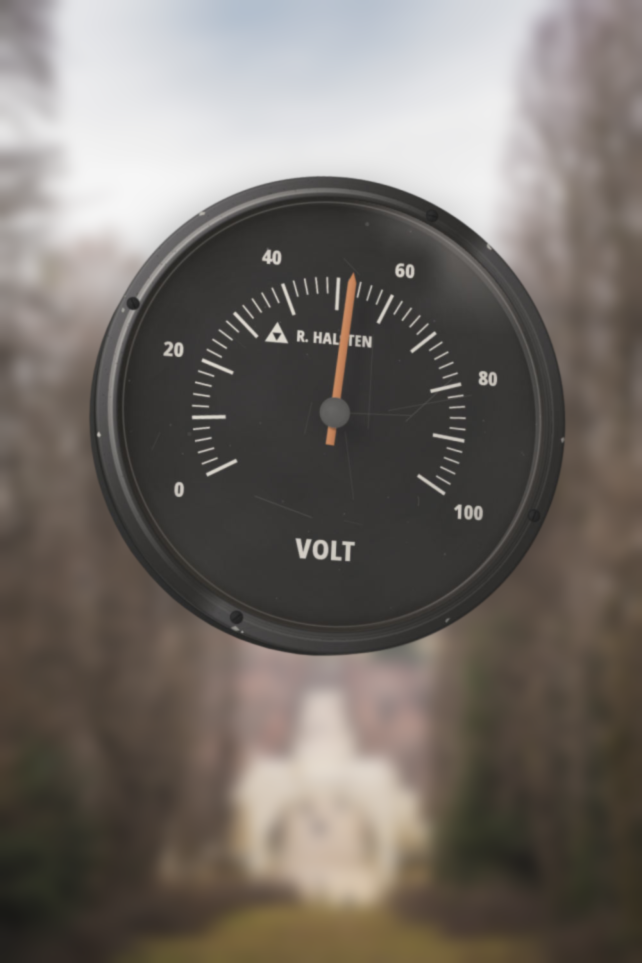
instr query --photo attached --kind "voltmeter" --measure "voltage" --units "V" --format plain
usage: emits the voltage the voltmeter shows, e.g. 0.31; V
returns 52; V
